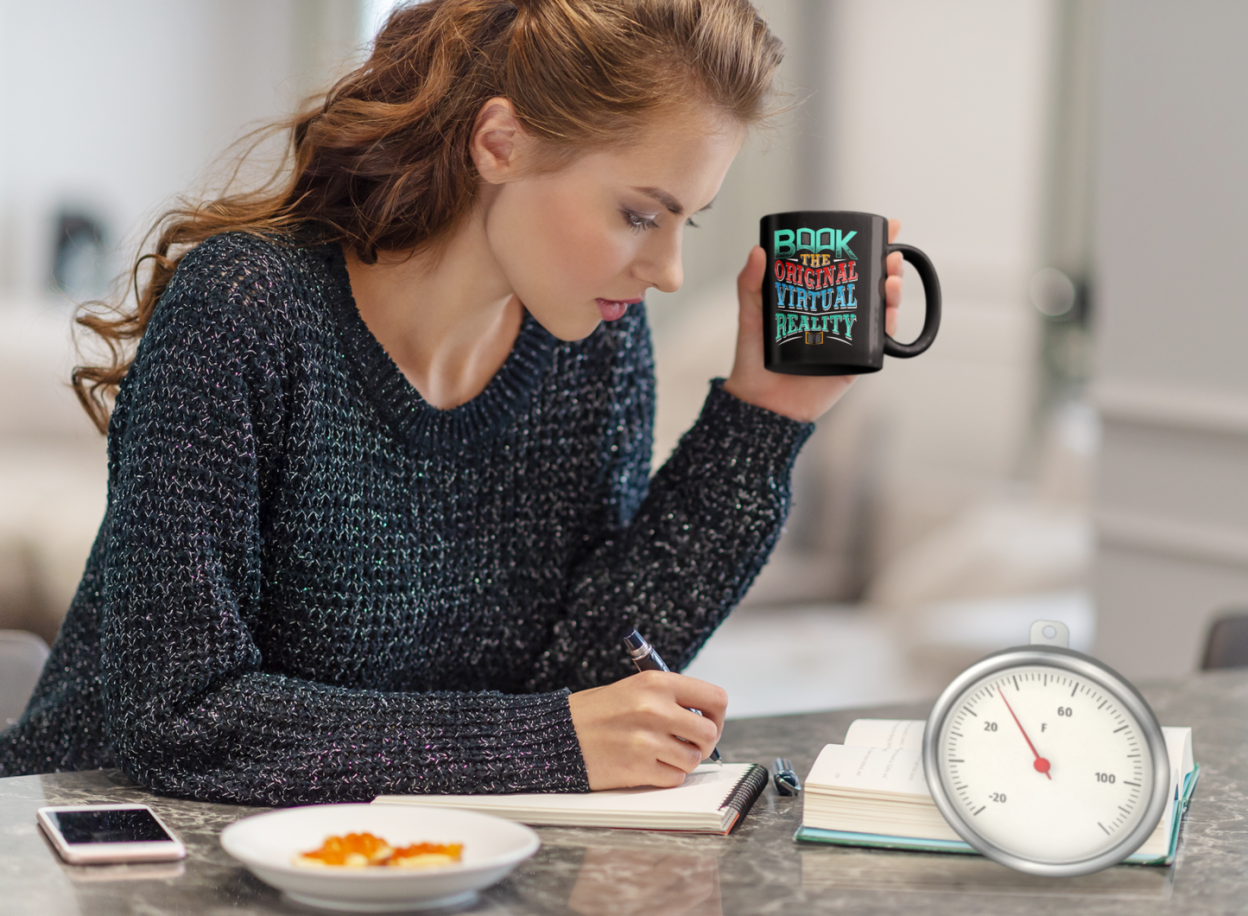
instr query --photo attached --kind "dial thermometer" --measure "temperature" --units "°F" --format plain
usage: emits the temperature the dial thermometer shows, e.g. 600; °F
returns 34; °F
